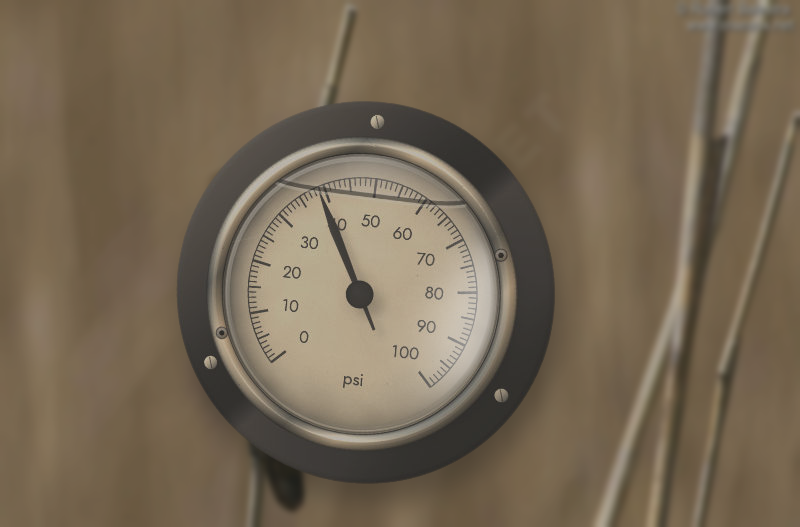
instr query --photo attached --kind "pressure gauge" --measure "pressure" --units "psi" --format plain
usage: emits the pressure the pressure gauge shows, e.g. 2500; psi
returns 39; psi
